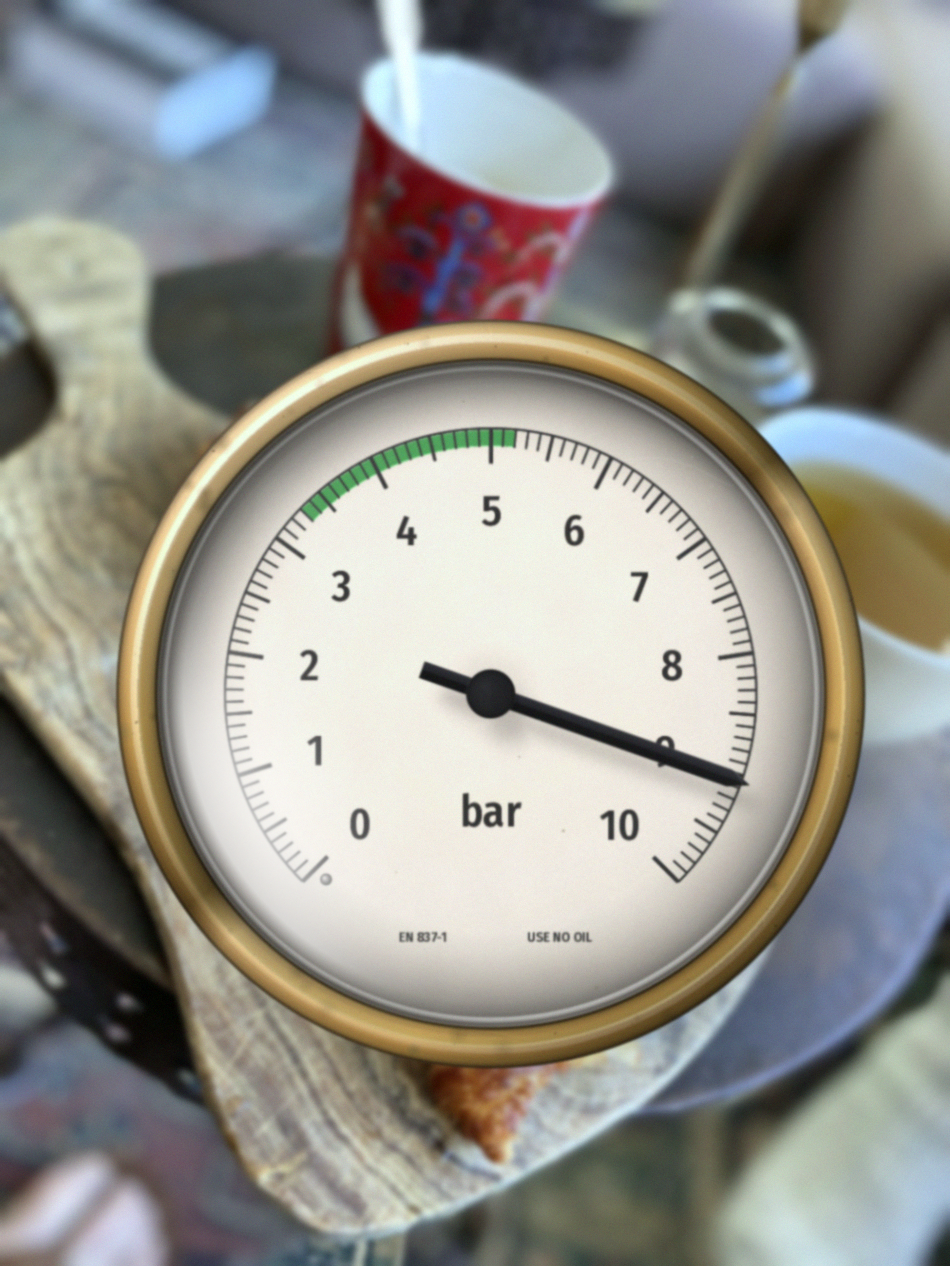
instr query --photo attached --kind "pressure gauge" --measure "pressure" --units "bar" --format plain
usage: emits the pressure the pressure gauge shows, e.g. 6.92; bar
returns 9.05; bar
